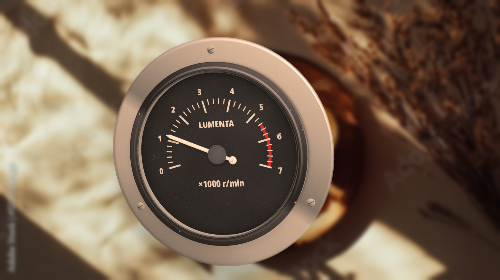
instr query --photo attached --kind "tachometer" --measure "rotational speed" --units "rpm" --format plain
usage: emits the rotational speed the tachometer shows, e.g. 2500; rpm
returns 1200; rpm
